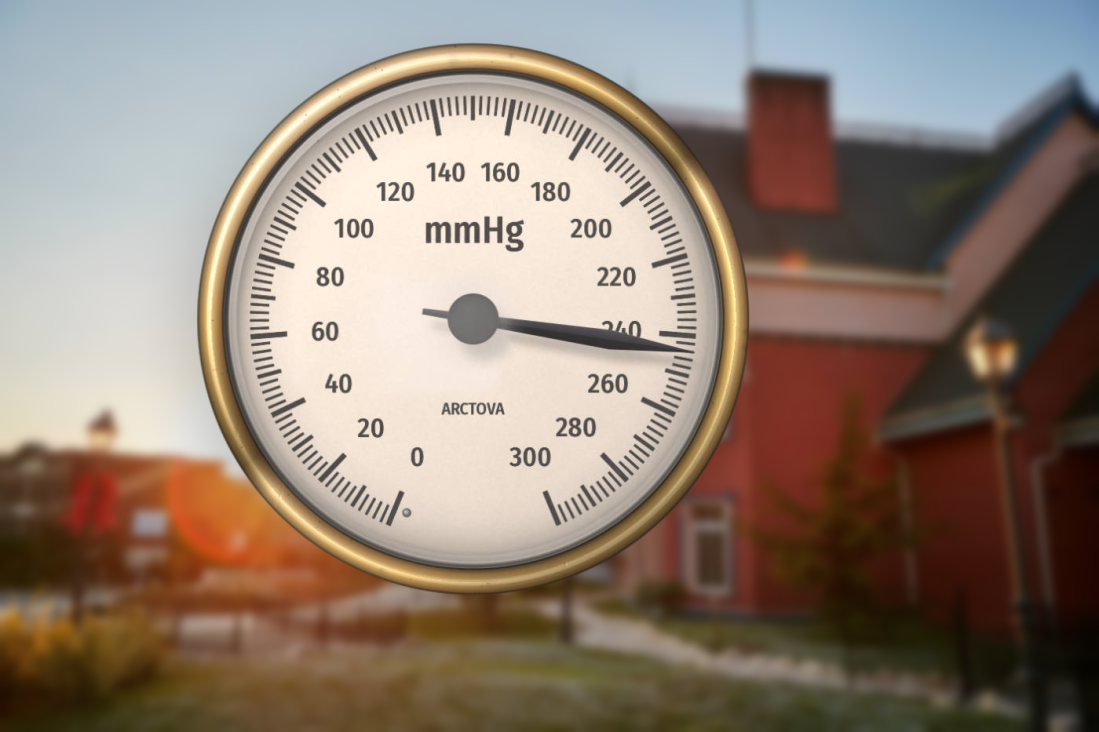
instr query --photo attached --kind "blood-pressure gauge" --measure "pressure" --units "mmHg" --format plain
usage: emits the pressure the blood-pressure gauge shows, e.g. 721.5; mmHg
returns 244; mmHg
